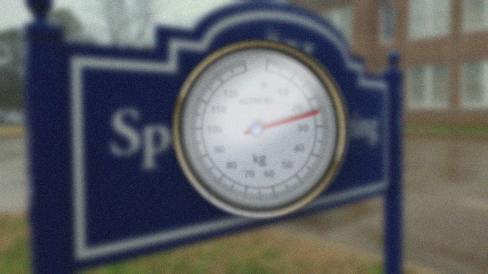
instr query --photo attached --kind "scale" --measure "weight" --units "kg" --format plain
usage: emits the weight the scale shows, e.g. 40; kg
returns 25; kg
